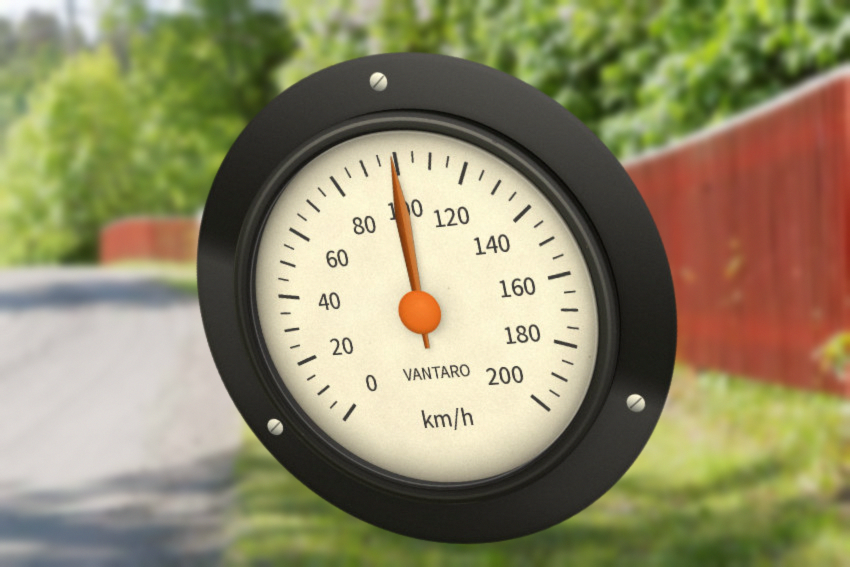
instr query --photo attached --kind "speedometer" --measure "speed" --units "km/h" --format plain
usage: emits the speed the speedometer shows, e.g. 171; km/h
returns 100; km/h
